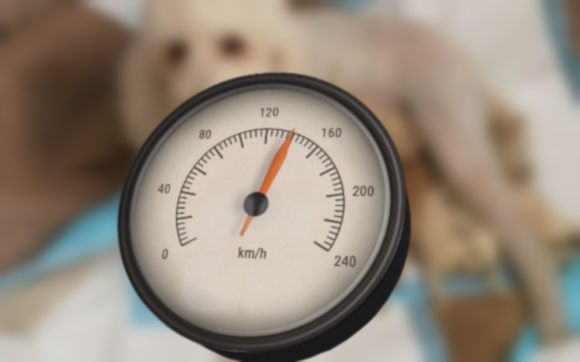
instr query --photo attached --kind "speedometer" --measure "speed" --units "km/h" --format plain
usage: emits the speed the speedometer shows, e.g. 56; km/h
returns 140; km/h
